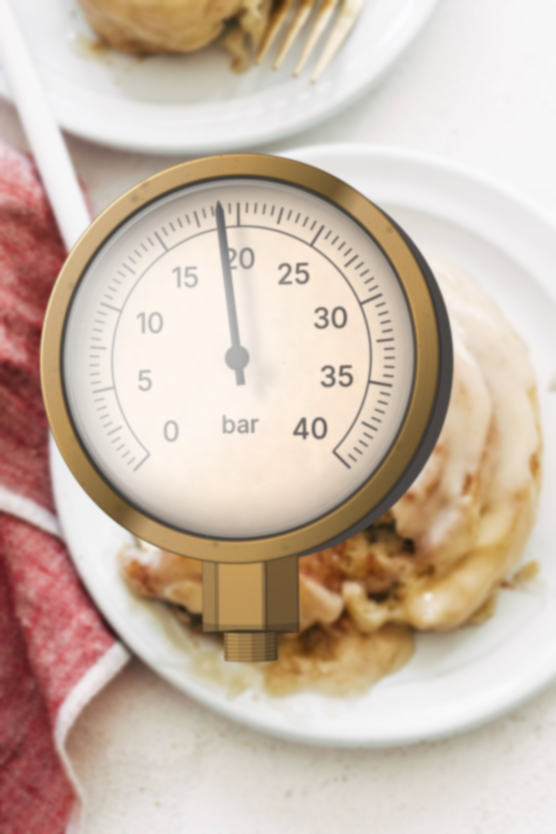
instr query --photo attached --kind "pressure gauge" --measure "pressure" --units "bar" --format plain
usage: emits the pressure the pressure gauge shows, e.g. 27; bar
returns 19; bar
